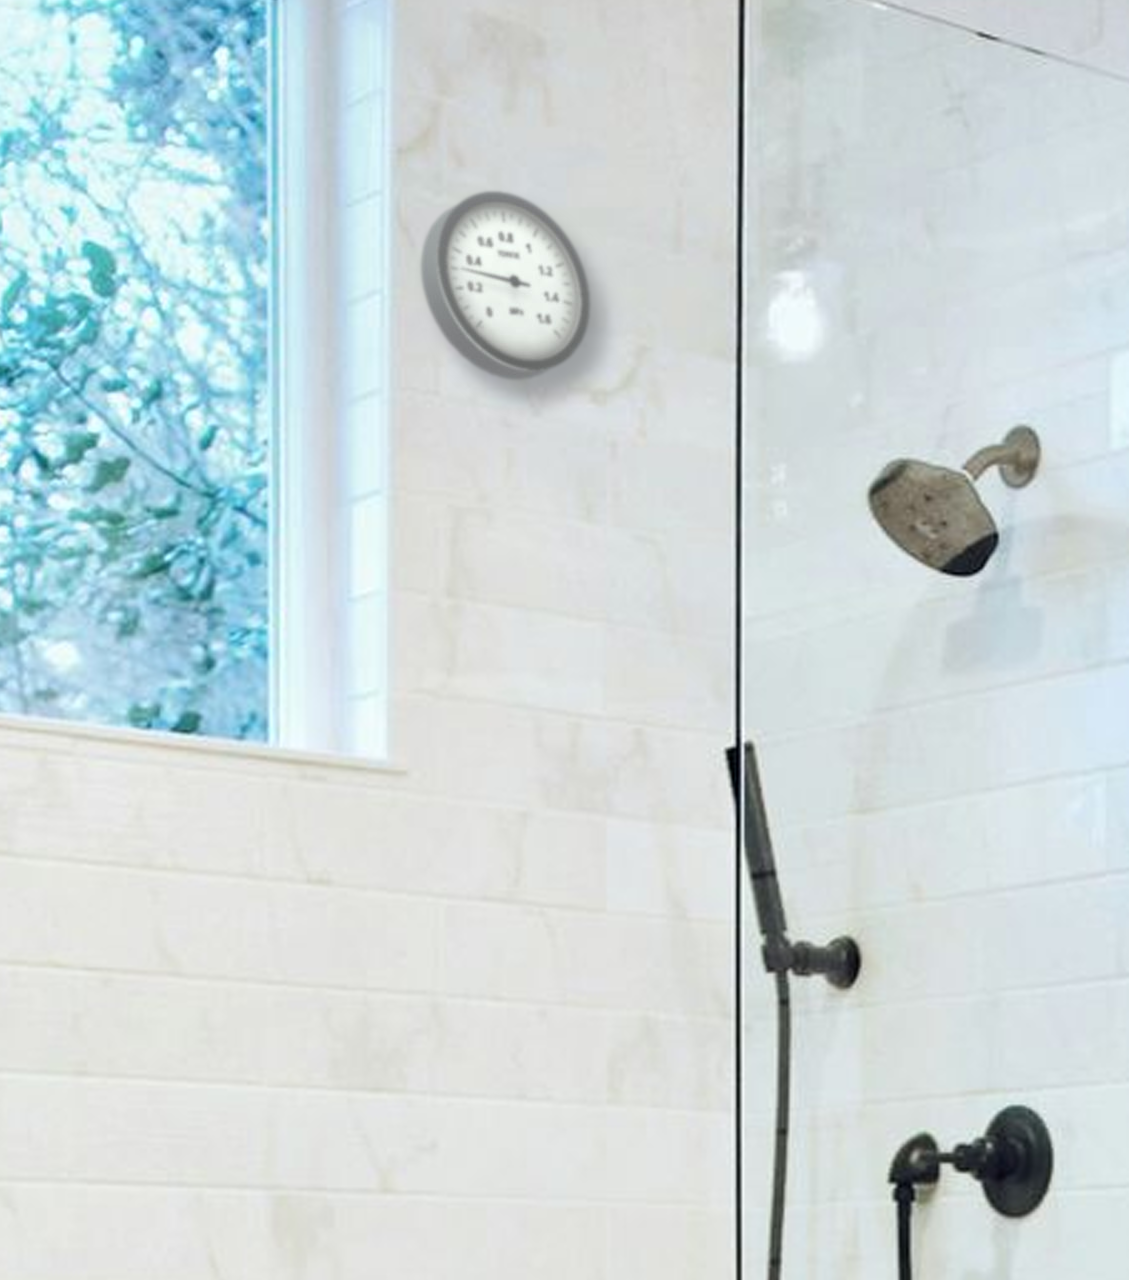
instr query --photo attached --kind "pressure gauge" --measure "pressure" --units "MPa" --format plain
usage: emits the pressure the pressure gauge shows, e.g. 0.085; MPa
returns 0.3; MPa
